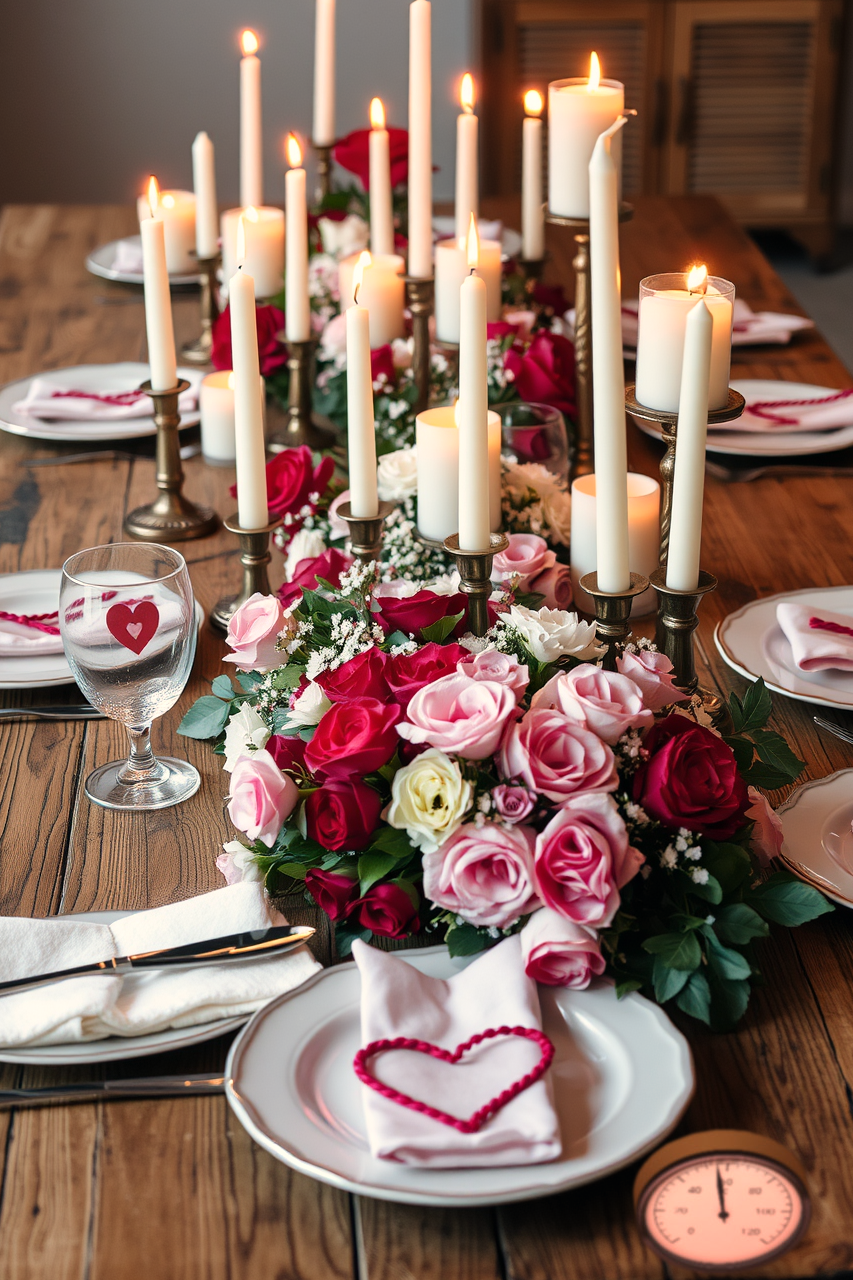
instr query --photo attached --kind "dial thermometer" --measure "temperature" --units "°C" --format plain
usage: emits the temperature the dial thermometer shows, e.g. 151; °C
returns 56; °C
